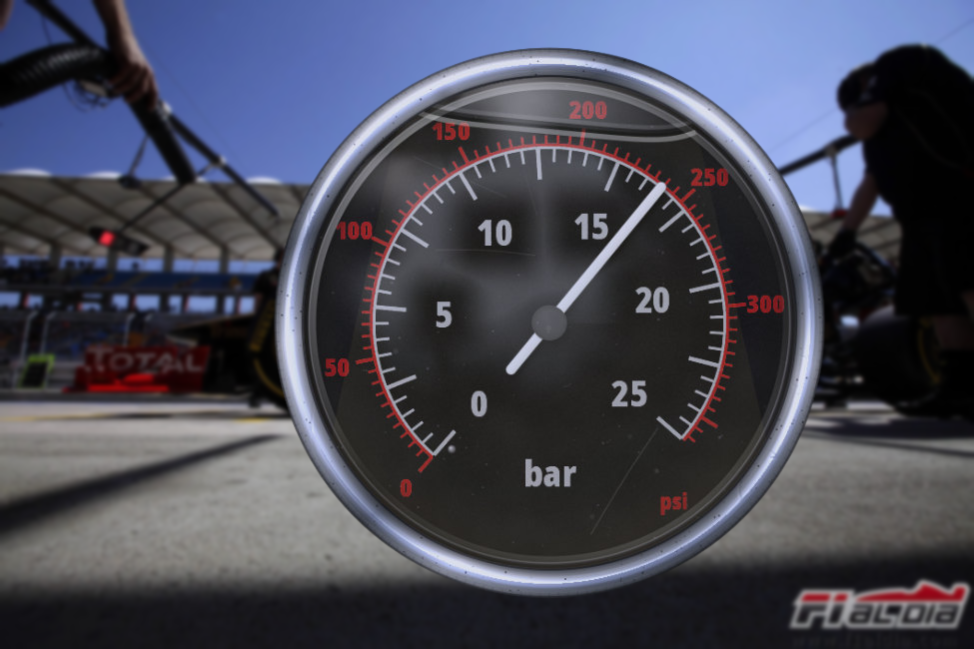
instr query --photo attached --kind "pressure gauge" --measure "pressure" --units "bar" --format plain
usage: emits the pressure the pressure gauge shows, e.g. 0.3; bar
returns 16.5; bar
